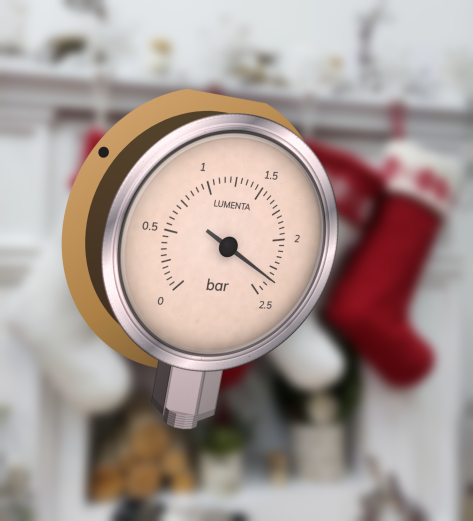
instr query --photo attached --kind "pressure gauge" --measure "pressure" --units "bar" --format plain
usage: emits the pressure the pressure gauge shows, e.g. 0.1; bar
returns 2.35; bar
